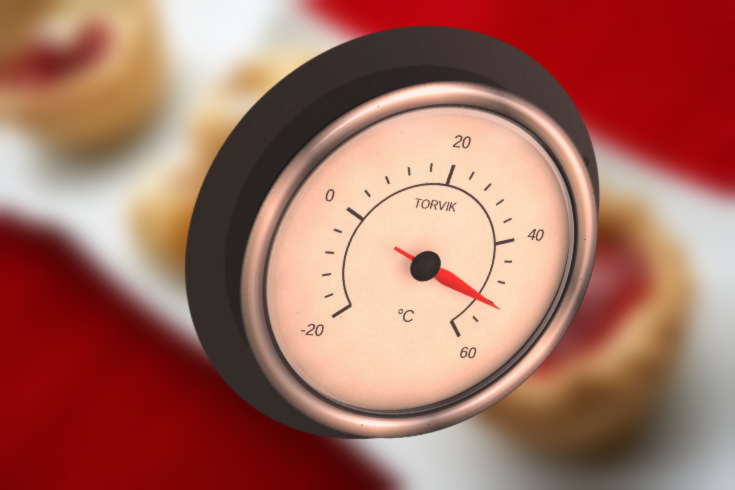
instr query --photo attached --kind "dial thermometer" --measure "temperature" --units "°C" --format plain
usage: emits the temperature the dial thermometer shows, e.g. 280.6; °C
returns 52; °C
